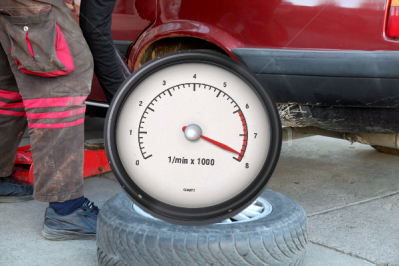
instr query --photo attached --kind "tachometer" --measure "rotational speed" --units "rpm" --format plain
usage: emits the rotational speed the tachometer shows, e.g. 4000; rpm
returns 7800; rpm
